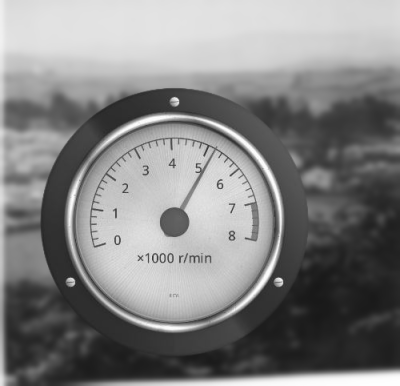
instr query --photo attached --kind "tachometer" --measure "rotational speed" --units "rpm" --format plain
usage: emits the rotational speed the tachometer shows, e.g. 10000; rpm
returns 5200; rpm
